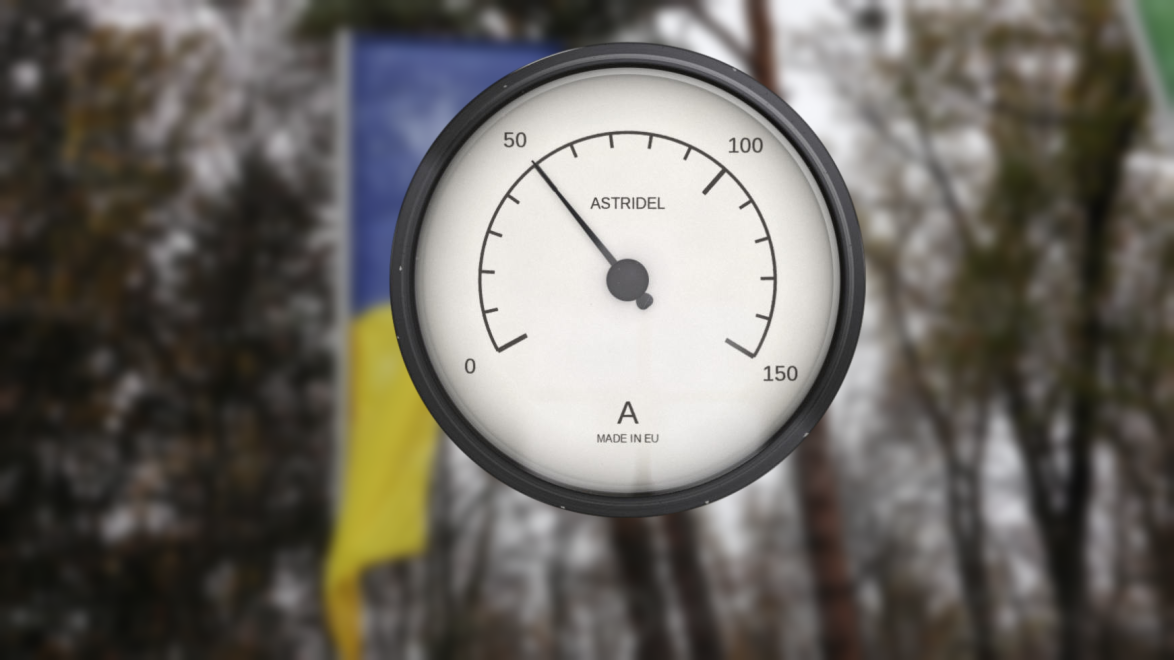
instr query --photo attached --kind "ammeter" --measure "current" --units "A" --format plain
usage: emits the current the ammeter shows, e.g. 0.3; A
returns 50; A
